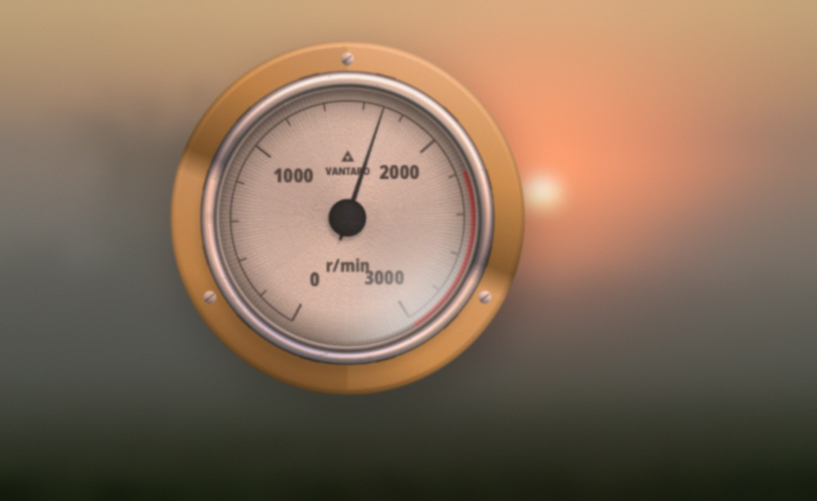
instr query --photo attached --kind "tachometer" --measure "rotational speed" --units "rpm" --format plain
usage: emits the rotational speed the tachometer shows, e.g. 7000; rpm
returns 1700; rpm
